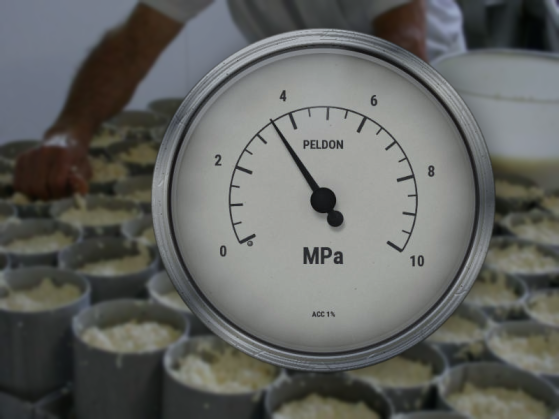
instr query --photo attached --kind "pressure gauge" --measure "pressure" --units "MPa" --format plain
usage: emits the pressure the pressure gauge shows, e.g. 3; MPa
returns 3.5; MPa
